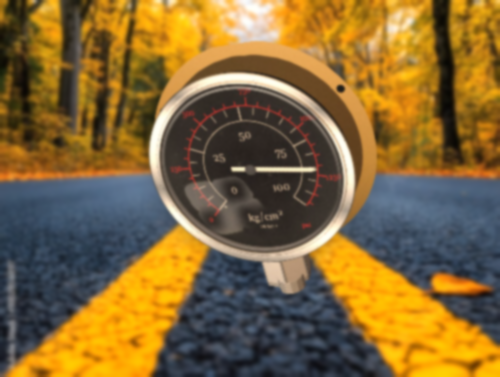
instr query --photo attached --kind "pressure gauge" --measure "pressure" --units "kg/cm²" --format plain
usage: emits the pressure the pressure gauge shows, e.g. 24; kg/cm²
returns 85; kg/cm²
